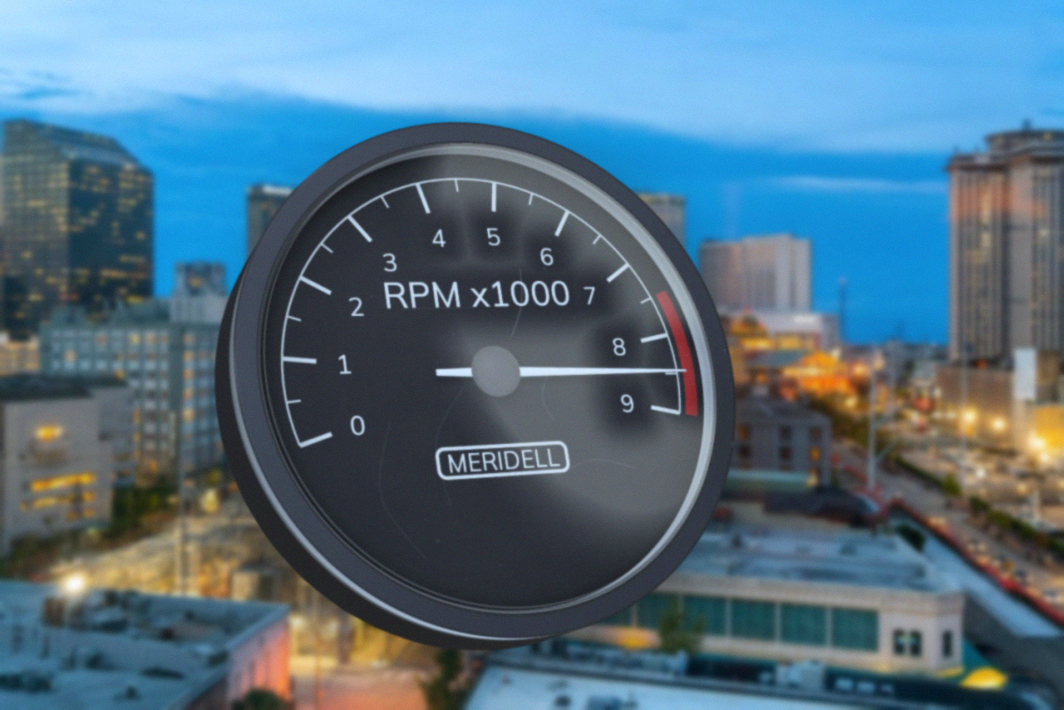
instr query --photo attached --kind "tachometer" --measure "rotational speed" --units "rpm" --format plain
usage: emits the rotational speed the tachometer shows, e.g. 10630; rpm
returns 8500; rpm
